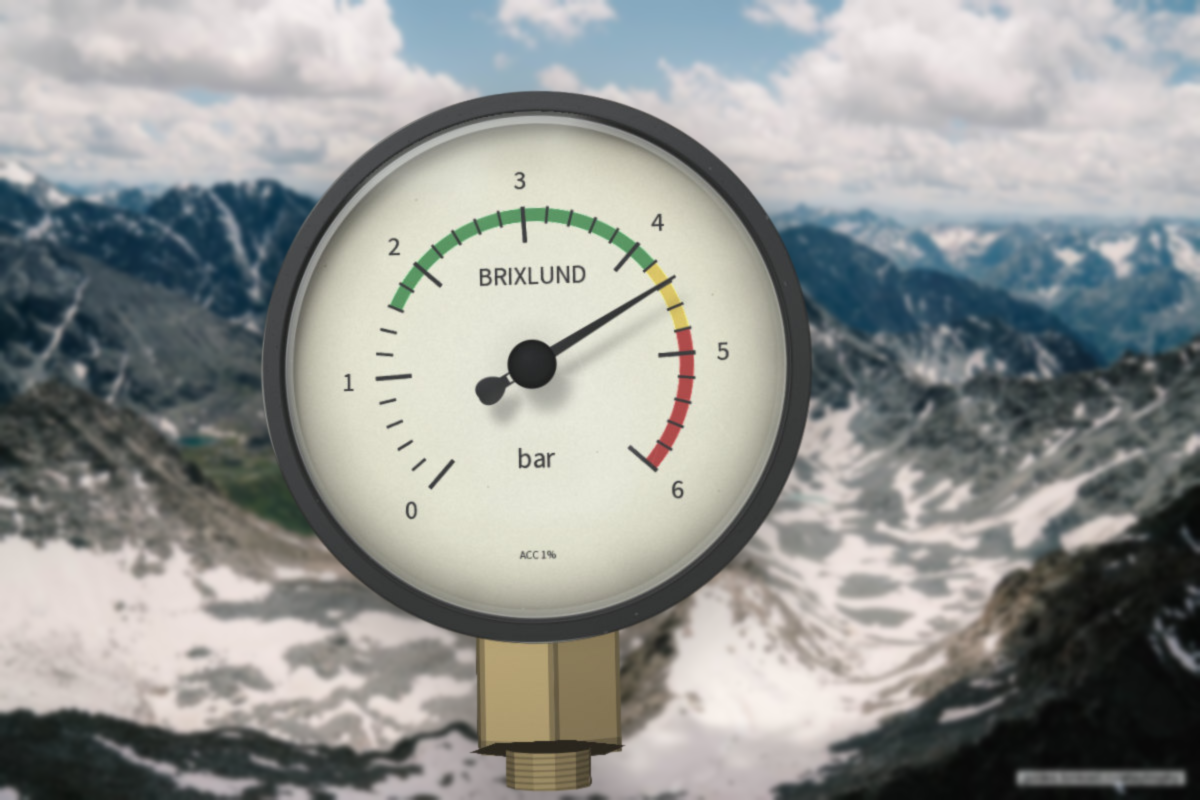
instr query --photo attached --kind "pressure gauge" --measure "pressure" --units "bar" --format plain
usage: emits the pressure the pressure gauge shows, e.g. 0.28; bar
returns 4.4; bar
